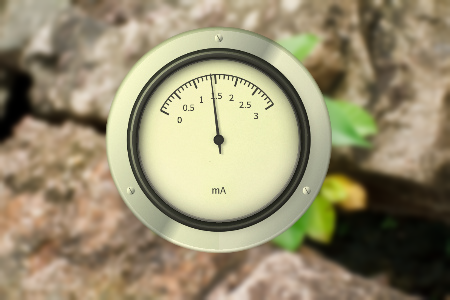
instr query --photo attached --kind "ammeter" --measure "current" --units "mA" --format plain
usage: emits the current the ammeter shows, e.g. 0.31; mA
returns 1.4; mA
